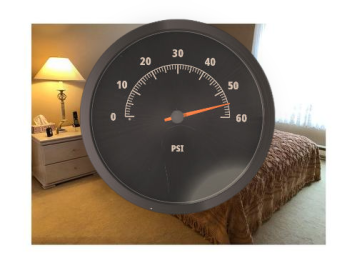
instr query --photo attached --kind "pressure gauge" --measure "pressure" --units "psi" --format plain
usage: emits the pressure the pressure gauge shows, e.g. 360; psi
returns 55; psi
